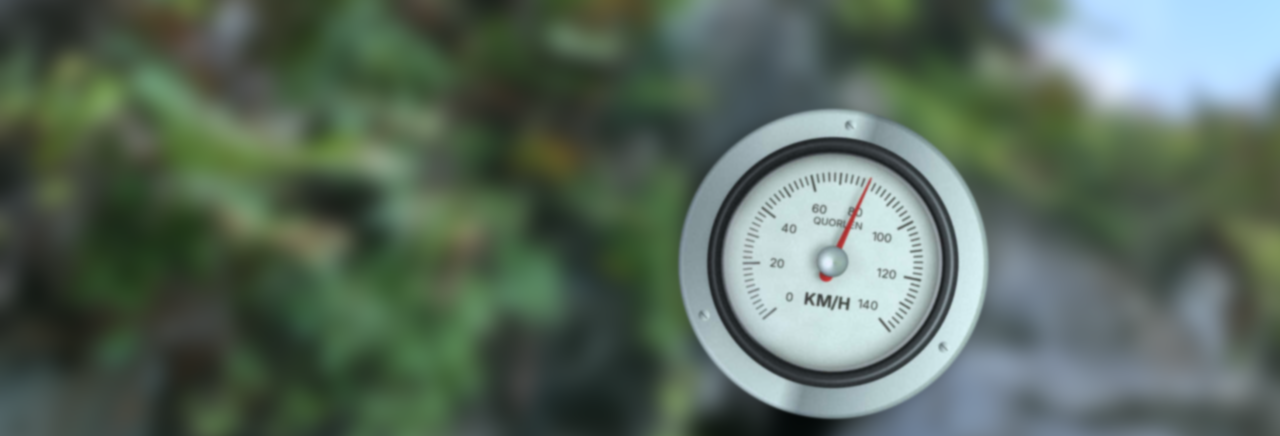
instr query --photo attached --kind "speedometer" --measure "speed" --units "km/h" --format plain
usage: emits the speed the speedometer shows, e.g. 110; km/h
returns 80; km/h
